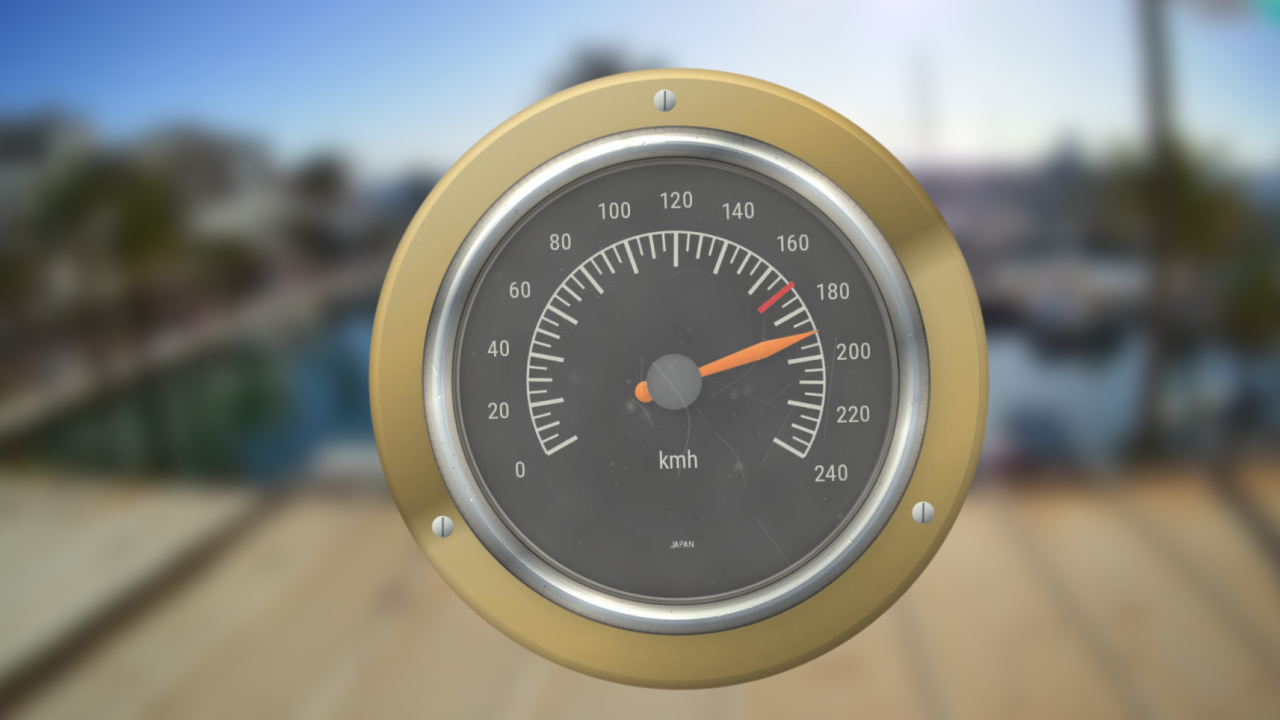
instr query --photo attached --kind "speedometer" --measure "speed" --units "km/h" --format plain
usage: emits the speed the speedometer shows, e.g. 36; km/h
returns 190; km/h
